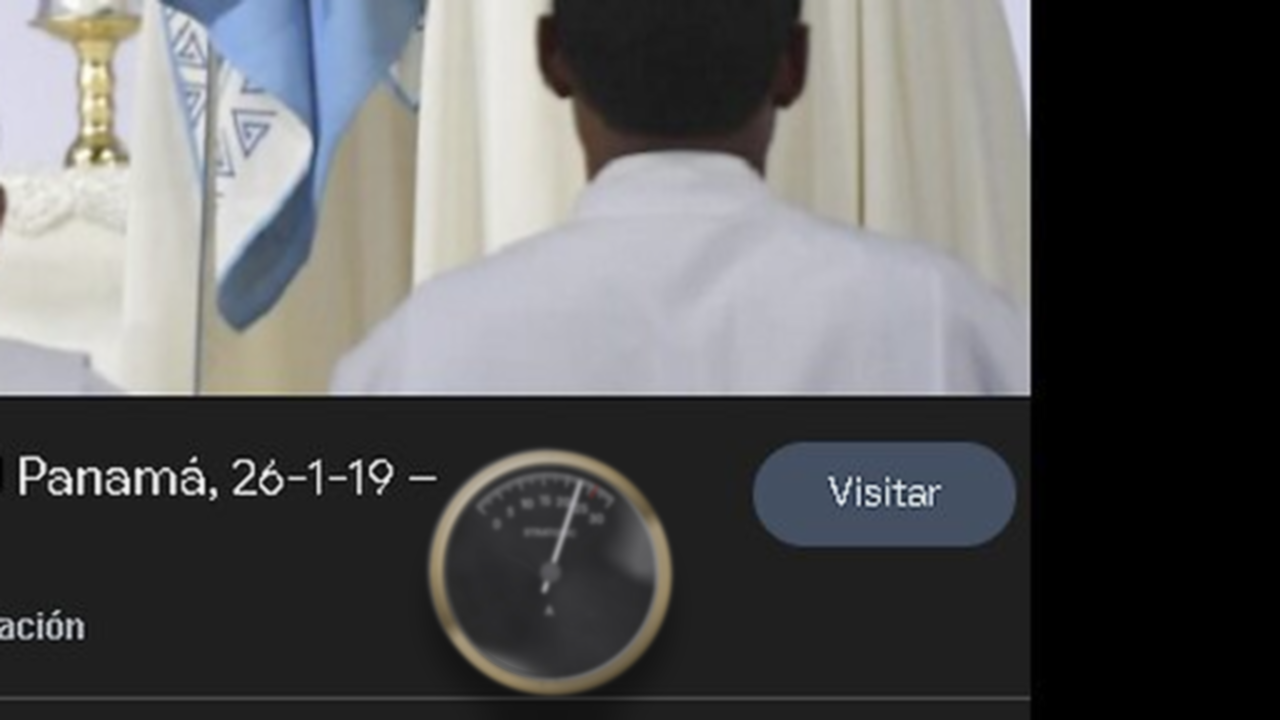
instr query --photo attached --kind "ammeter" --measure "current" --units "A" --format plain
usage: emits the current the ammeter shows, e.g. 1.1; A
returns 22.5; A
